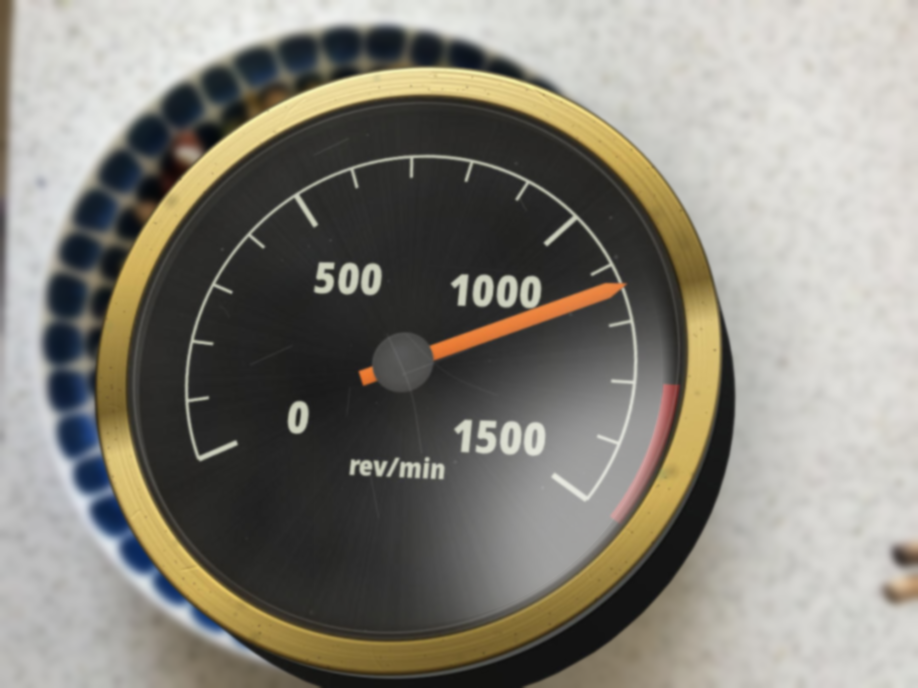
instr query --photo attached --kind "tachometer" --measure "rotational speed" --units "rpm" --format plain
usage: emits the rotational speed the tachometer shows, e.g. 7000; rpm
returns 1150; rpm
